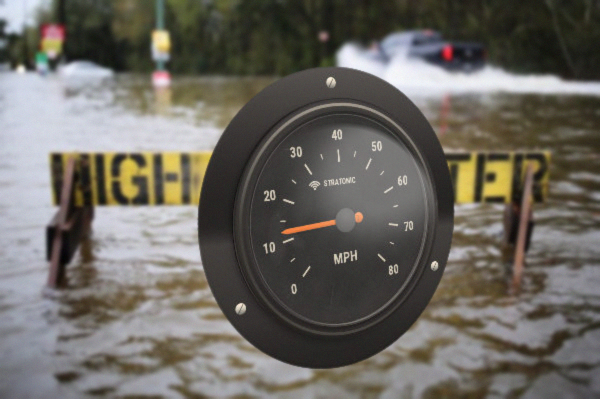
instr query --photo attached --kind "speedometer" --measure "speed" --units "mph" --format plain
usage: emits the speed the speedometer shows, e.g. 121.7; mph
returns 12.5; mph
